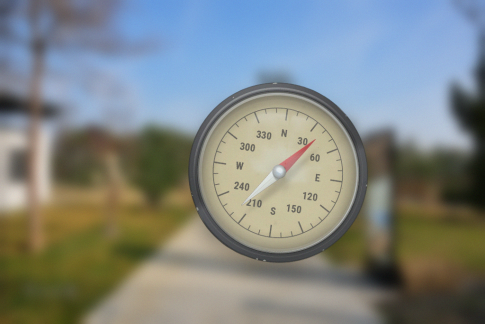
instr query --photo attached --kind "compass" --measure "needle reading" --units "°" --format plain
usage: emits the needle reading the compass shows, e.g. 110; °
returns 40; °
